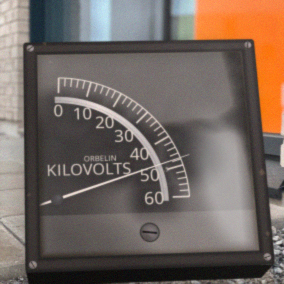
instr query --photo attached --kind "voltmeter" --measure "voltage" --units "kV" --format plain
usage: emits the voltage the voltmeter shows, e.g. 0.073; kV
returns 48; kV
